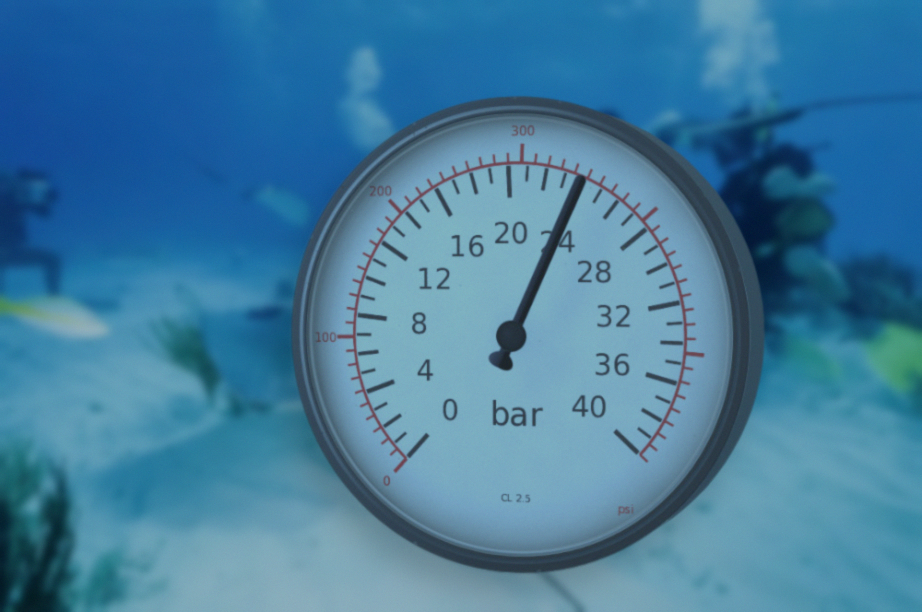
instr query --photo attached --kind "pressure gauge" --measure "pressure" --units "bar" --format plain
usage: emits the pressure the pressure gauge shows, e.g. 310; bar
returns 24; bar
